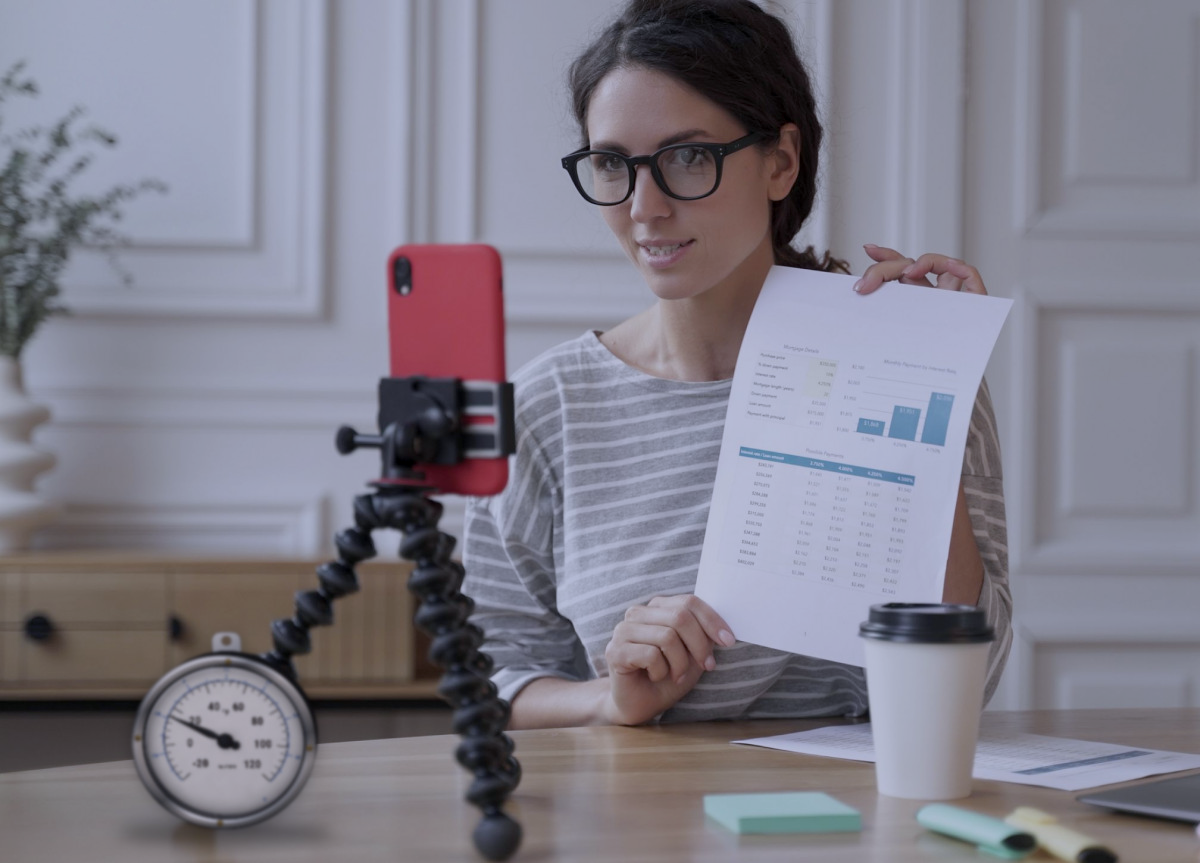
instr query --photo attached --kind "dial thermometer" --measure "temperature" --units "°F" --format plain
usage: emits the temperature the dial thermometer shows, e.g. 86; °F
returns 16; °F
